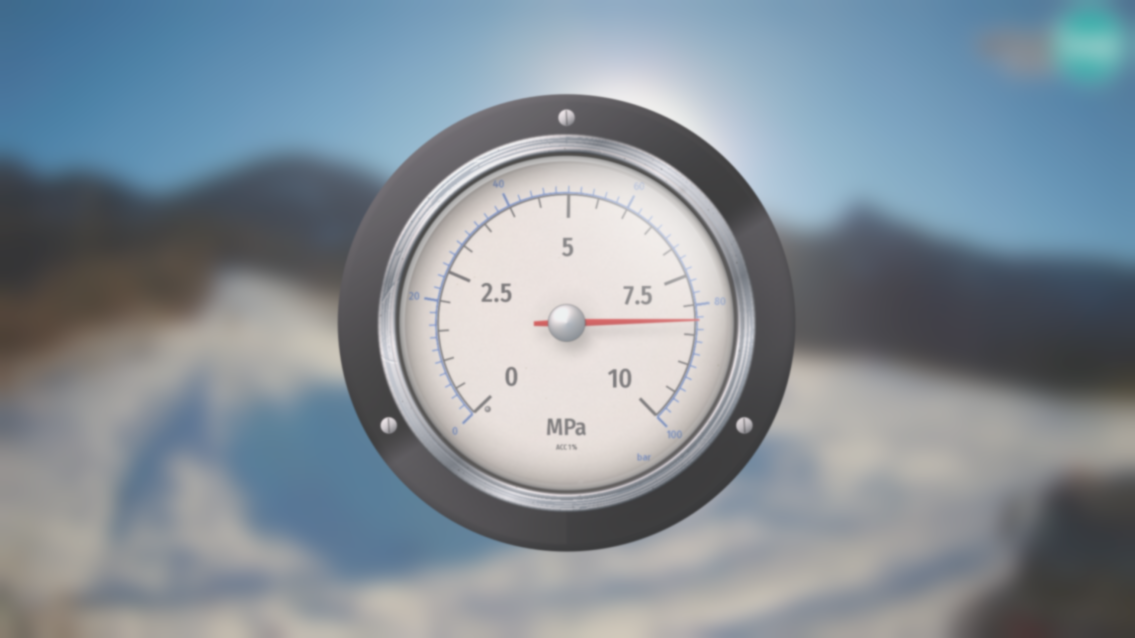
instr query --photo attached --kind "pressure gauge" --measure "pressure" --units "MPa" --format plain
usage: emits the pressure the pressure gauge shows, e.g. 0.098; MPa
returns 8.25; MPa
